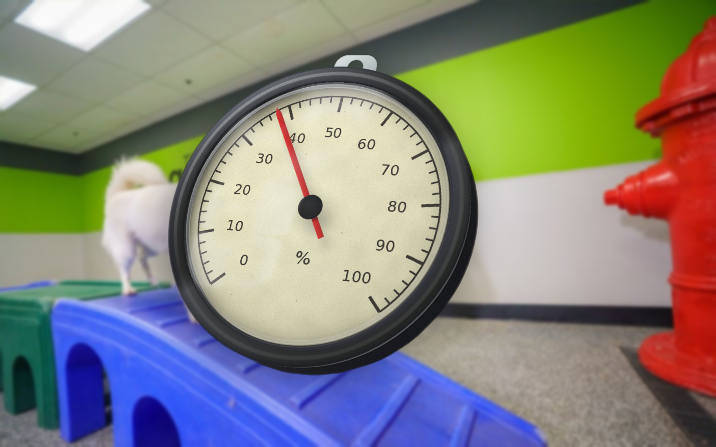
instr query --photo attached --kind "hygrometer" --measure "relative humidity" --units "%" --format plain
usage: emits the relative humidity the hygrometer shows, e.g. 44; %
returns 38; %
